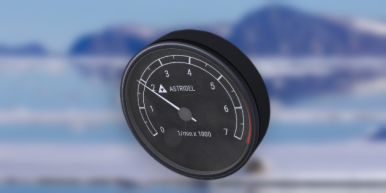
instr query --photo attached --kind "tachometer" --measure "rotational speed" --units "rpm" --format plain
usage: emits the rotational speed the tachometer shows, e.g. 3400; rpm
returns 2000; rpm
